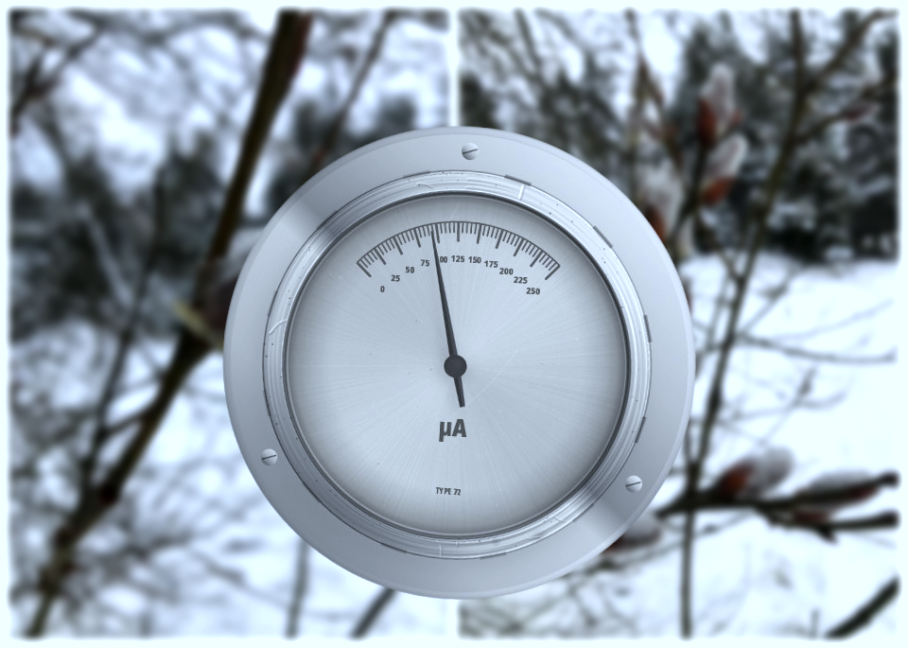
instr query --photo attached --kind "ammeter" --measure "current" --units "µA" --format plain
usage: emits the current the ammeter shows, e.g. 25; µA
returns 95; µA
